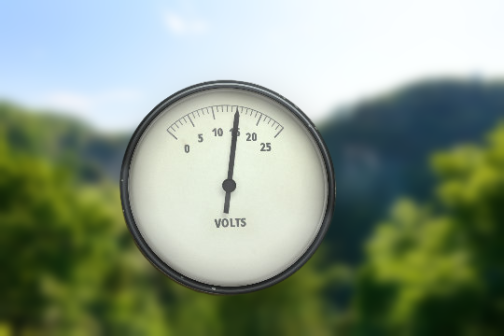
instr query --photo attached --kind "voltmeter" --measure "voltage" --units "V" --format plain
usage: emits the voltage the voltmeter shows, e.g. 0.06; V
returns 15; V
